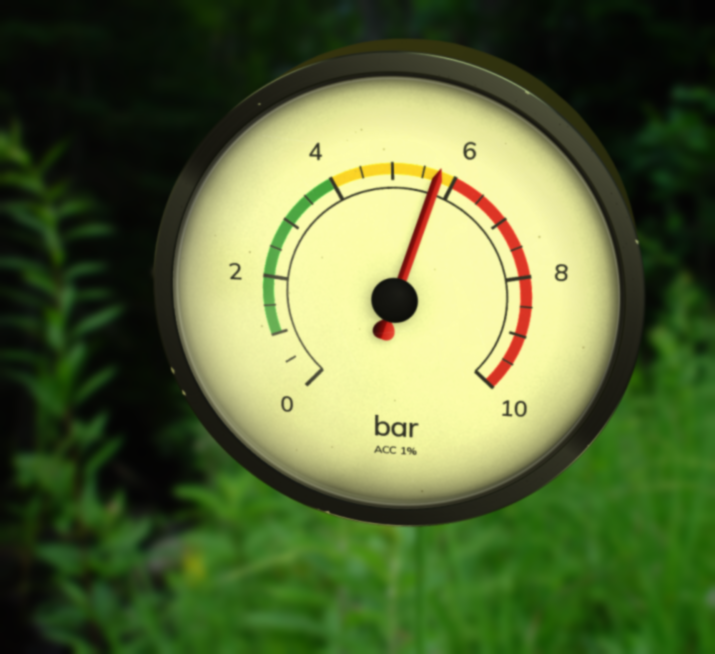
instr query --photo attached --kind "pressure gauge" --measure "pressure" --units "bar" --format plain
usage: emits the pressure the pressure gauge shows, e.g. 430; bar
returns 5.75; bar
